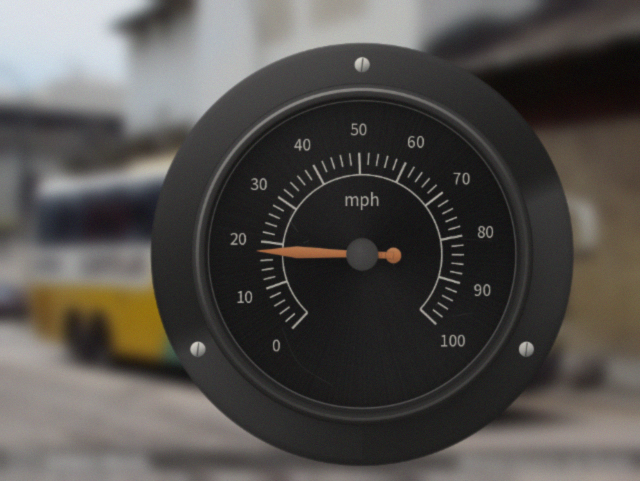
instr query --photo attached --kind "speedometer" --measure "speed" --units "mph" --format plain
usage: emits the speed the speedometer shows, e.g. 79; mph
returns 18; mph
